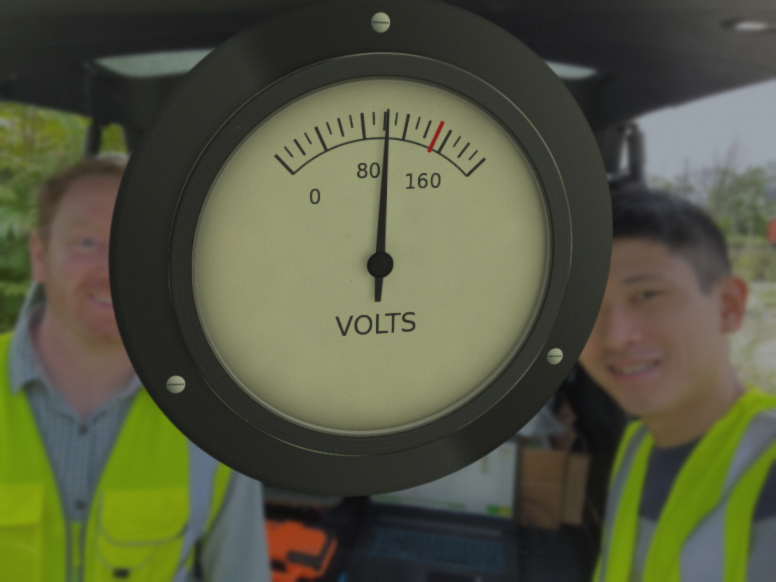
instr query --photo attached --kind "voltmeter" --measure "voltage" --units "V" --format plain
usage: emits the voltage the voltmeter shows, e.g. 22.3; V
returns 100; V
